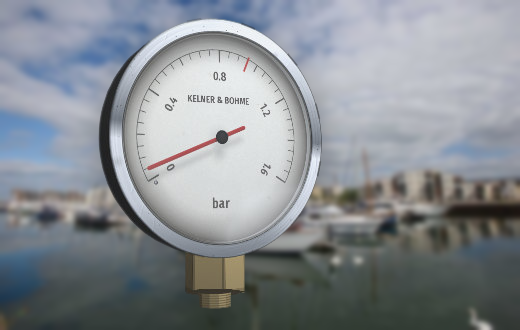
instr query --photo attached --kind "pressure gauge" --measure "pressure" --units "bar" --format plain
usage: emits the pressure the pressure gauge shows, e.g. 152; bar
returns 0.05; bar
